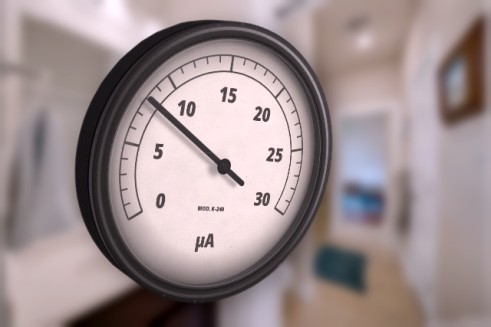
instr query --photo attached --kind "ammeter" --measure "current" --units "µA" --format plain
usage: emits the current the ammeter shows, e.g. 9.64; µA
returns 8; µA
